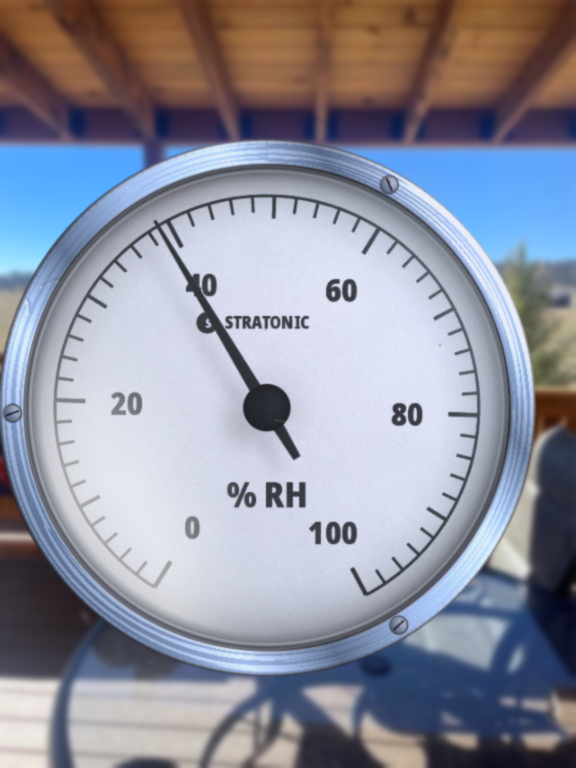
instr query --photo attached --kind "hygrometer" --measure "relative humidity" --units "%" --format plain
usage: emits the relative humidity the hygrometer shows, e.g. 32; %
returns 39; %
